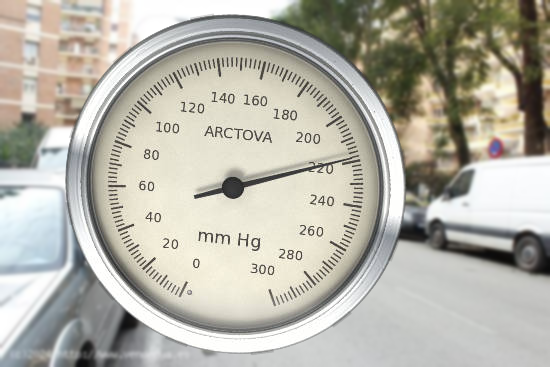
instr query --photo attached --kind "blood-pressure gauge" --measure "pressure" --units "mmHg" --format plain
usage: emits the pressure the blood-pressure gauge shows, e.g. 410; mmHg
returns 218; mmHg
